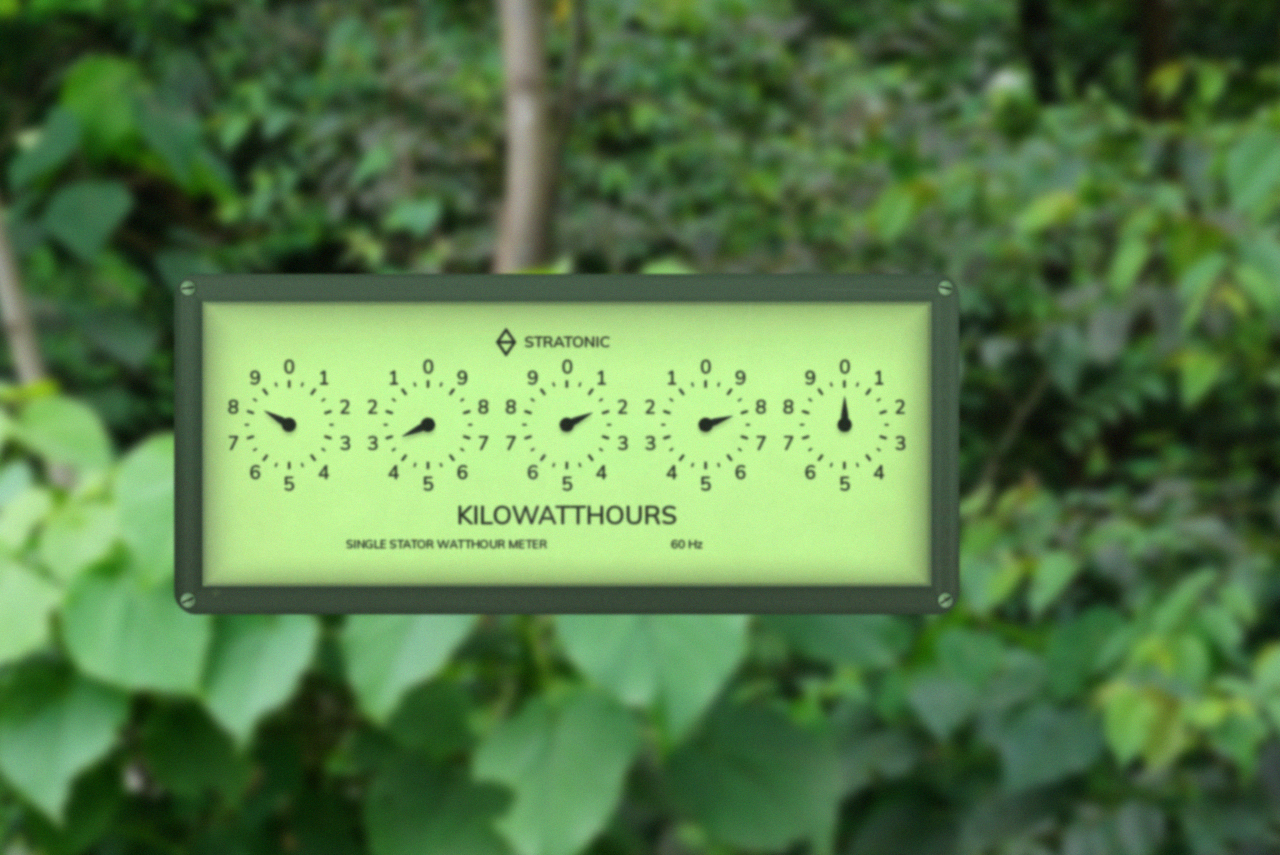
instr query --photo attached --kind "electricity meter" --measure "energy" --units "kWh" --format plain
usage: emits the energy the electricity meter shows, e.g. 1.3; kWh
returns 83180; kWh
